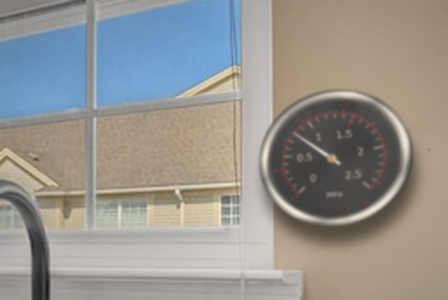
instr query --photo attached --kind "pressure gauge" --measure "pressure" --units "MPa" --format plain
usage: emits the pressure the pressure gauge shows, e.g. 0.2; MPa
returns 0.8; MPa
